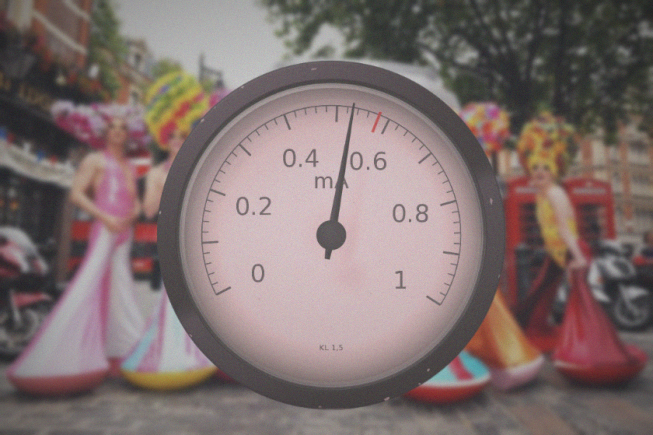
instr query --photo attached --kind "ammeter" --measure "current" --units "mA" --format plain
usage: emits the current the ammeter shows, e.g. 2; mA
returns 0.53; mA
